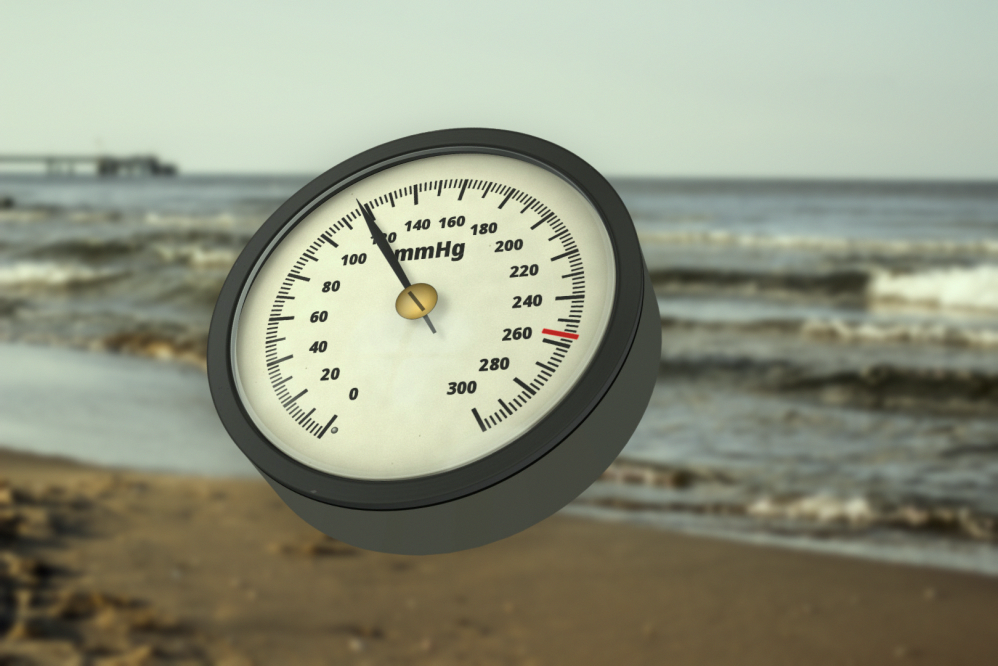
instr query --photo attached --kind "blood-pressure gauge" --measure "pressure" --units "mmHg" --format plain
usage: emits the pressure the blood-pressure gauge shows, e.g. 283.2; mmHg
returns 118; mmHg
